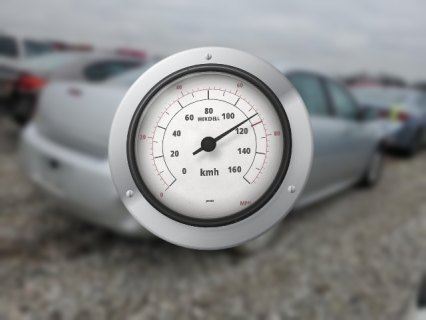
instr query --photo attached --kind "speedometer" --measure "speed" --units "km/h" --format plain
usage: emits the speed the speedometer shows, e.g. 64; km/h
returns 115; km/h
